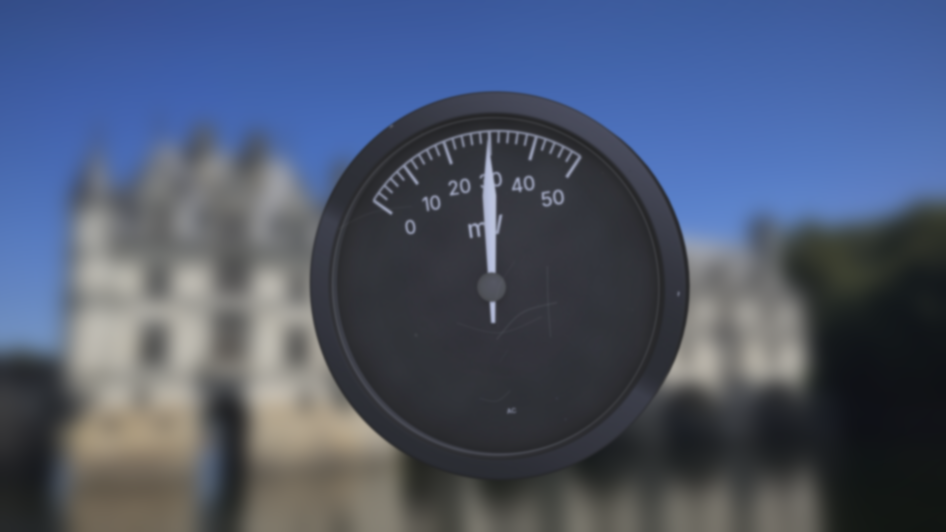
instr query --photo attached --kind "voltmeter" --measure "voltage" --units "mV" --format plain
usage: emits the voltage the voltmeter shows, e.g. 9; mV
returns 30; mV
